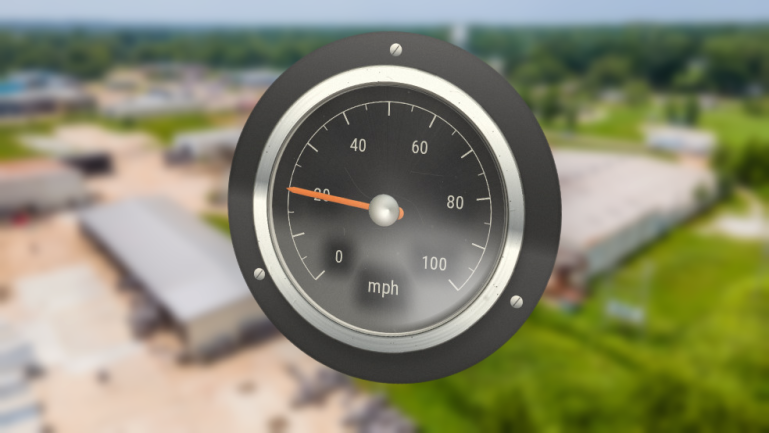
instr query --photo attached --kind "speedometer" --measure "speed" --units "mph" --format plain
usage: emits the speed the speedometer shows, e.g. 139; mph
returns 20; mph
